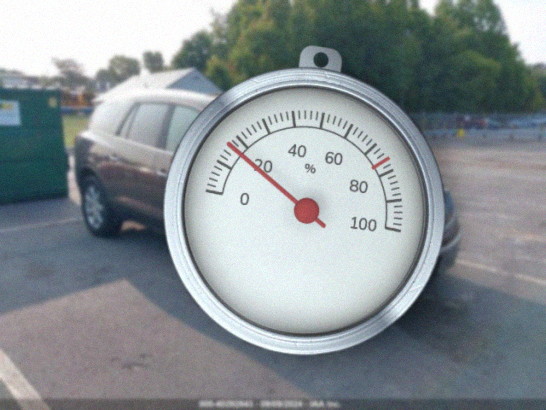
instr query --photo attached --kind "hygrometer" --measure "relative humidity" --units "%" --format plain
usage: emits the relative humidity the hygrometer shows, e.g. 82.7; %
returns 16; %
